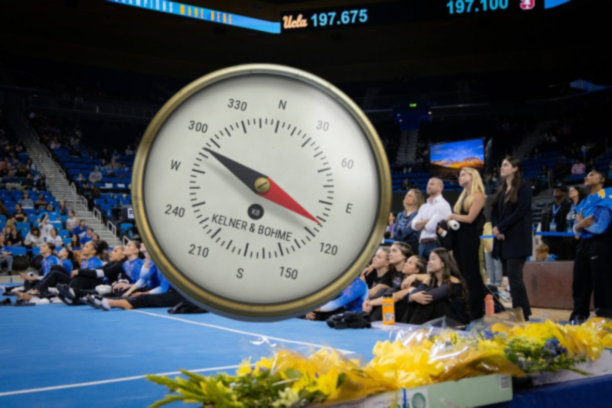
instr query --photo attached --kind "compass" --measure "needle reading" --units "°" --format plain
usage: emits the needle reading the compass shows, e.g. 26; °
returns 110; °
